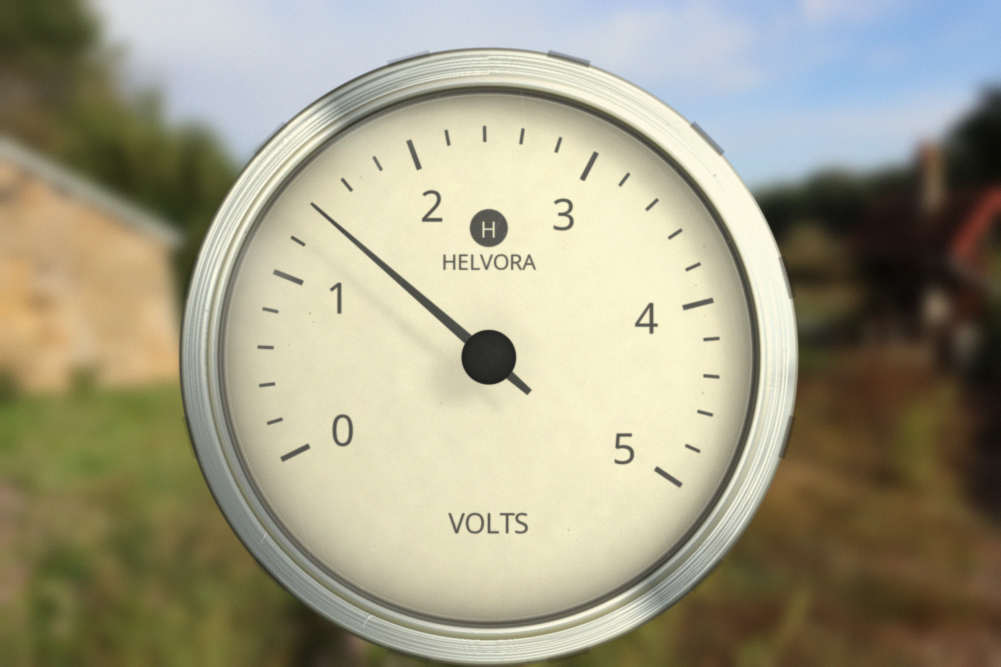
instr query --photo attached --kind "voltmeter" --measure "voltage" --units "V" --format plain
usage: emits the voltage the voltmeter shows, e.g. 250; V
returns 1.4; V
